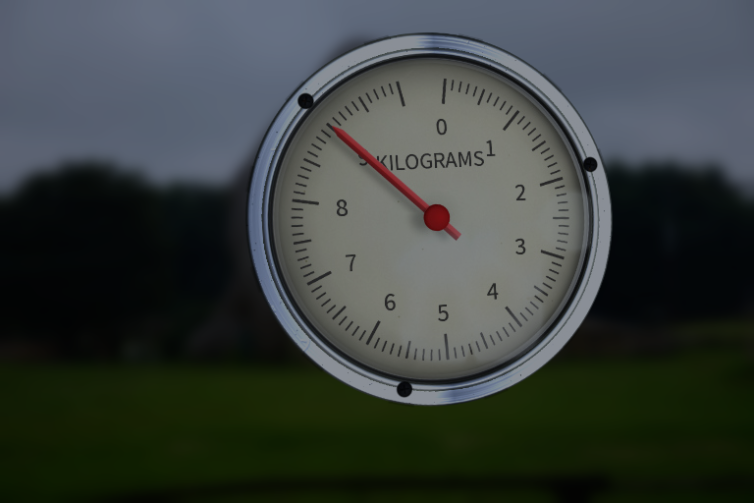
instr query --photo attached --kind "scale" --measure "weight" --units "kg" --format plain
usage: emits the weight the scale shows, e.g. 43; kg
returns 9; kg
